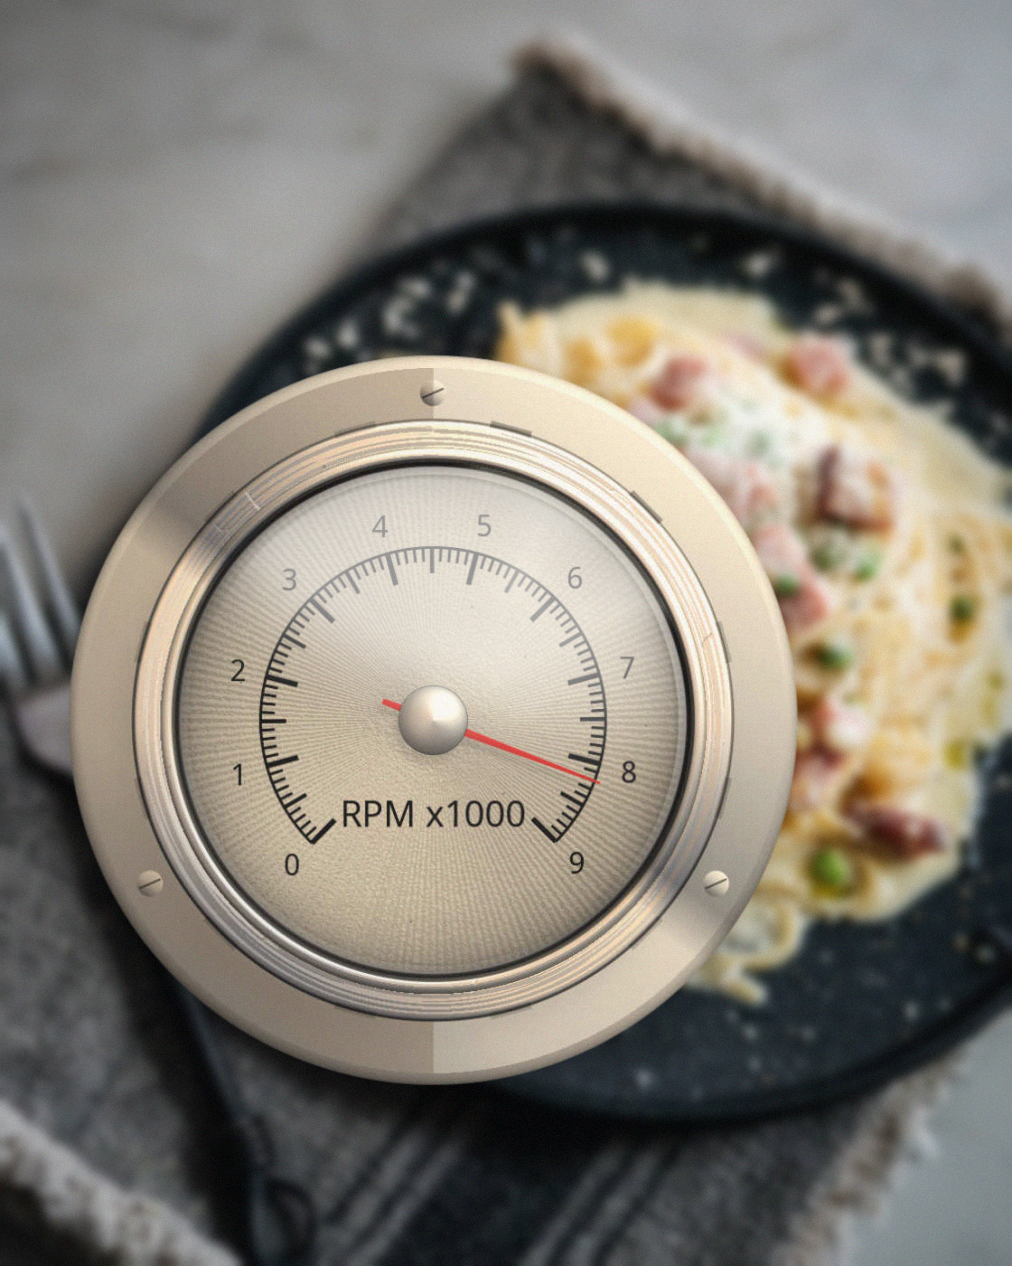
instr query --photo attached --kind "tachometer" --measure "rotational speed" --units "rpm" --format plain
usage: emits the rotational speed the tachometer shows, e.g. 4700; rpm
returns 8200; rpm
